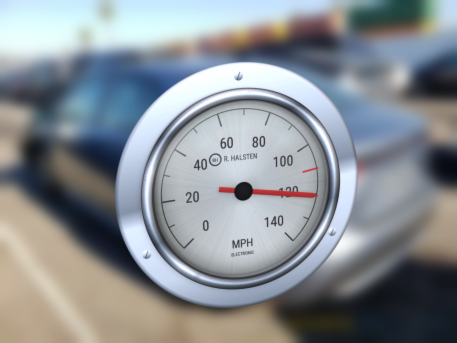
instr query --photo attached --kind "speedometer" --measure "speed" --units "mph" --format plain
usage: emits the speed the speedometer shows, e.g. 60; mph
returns 120; mph
